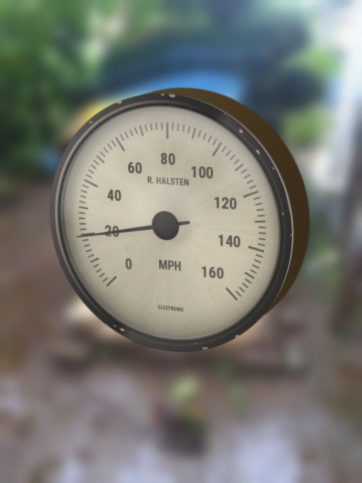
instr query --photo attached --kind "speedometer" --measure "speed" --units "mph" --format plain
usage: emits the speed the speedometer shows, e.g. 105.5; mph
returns 20; mph
